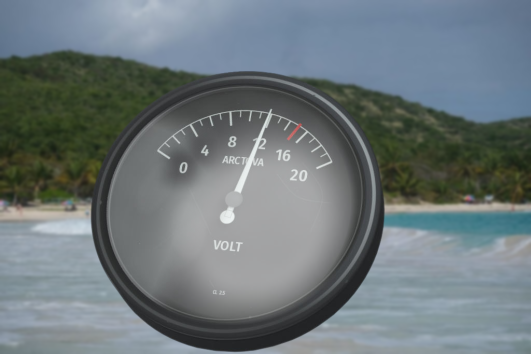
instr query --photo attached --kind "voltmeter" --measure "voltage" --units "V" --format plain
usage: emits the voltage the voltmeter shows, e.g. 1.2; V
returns 12; V
